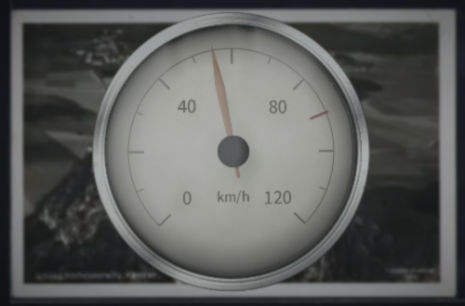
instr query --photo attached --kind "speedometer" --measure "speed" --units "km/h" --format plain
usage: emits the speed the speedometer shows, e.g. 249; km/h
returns 55; km/h
